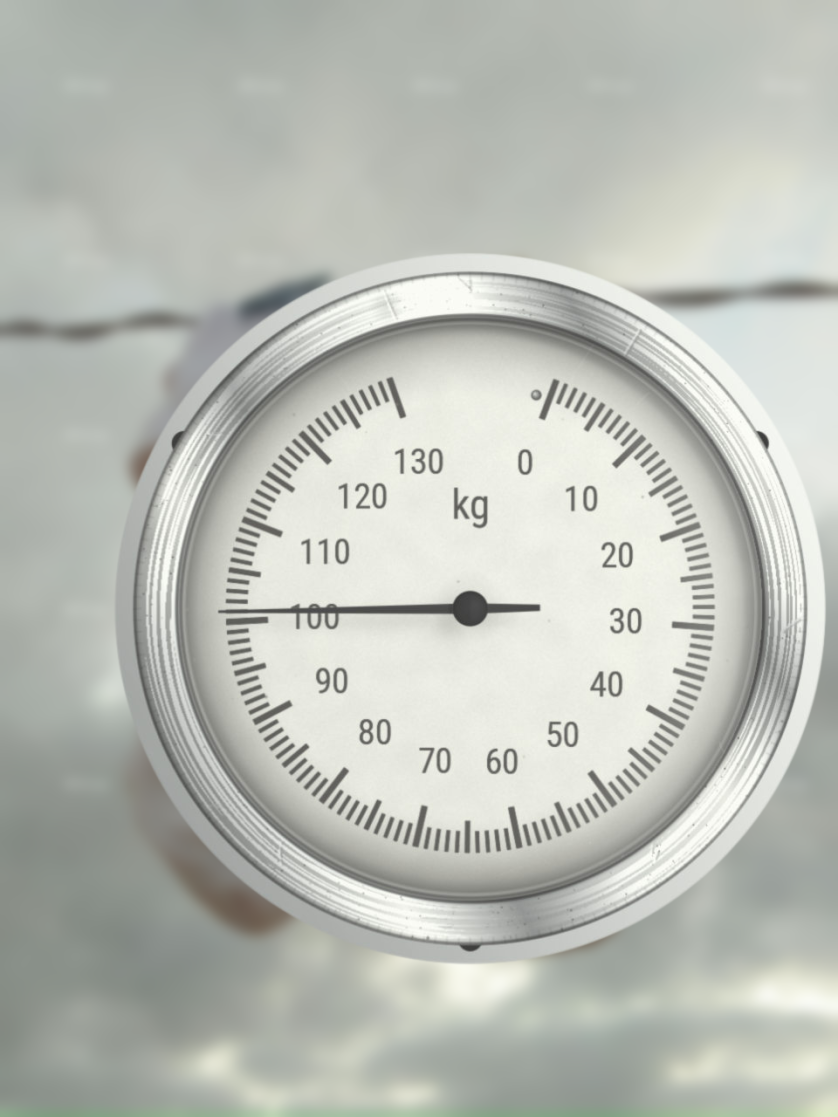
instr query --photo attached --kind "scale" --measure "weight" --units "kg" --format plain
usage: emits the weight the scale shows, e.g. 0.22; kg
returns 101; kg
